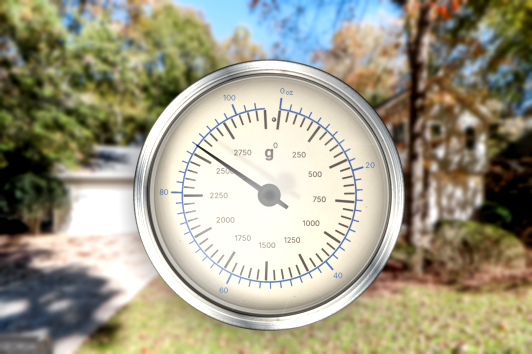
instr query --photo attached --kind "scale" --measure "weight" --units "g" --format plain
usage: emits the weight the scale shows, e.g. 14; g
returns 2550; g
